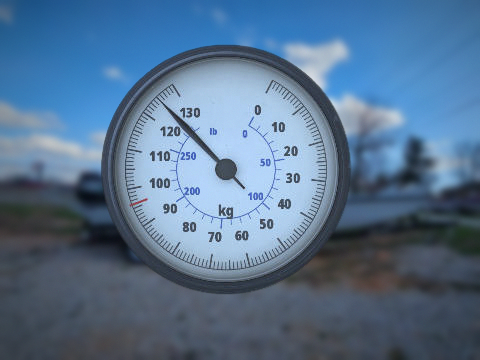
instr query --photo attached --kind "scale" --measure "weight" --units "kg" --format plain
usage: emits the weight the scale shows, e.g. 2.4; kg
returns 125; kg
